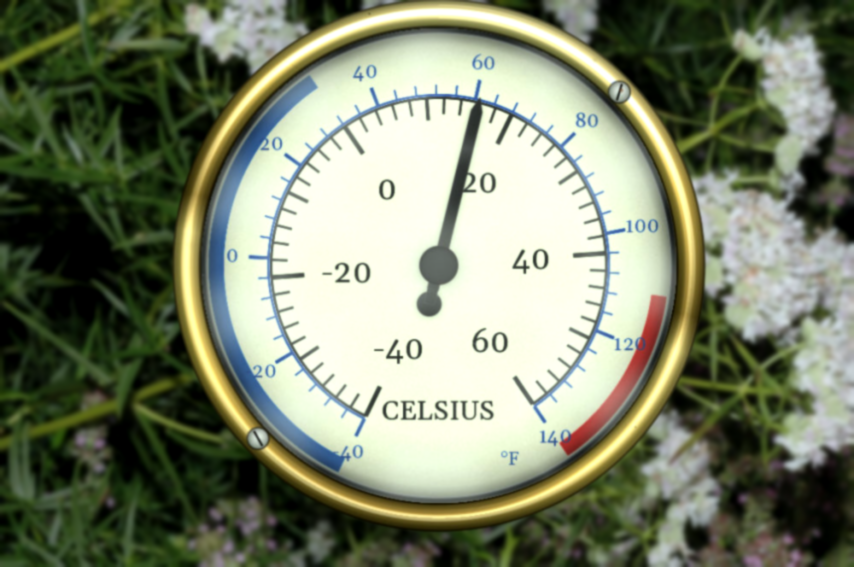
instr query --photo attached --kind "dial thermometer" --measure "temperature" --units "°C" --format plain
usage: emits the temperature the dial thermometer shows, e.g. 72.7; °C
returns 16; °C
